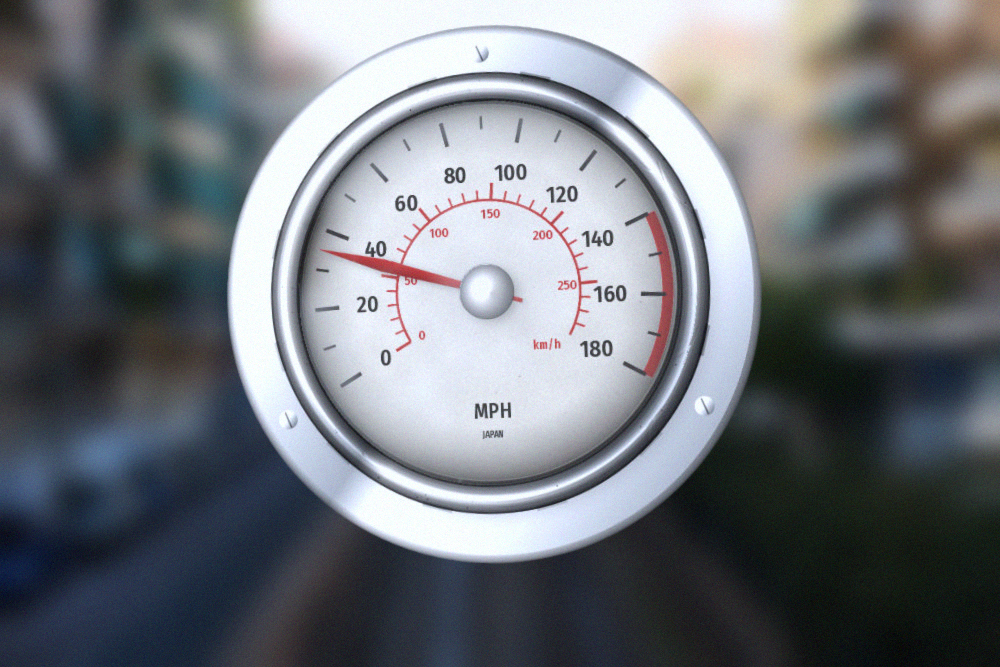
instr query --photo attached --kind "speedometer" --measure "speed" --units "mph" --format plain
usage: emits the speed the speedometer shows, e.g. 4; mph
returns 35; mph
